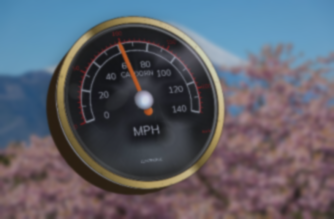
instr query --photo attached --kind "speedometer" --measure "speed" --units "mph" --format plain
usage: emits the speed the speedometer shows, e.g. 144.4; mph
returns 60; mph
